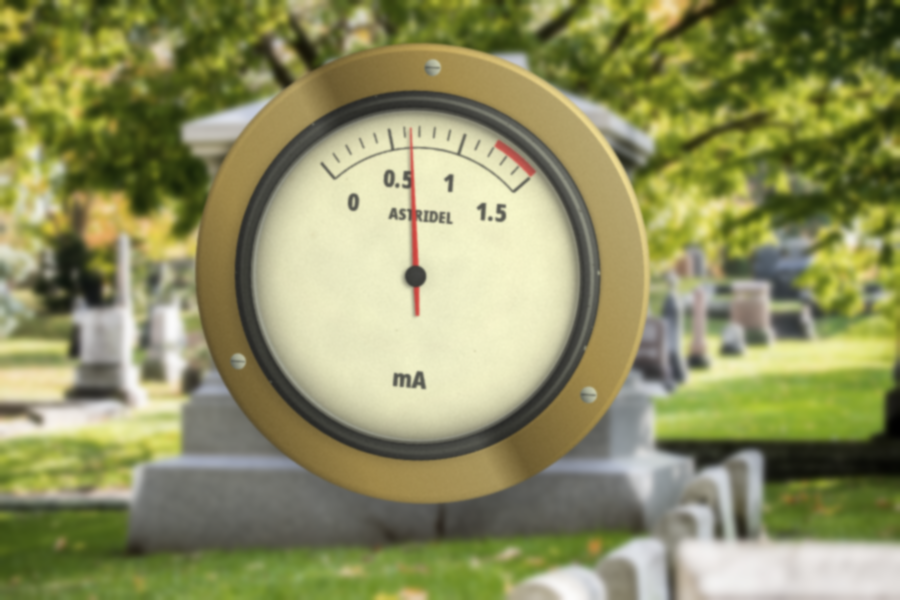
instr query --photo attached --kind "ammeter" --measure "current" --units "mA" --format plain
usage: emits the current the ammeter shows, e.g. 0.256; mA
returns 0.65; mA
